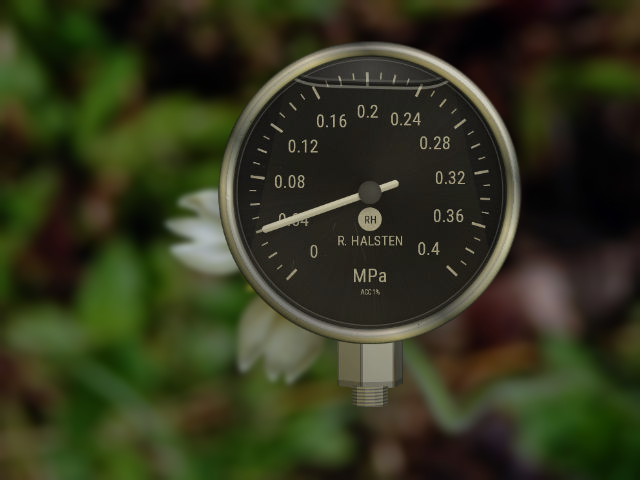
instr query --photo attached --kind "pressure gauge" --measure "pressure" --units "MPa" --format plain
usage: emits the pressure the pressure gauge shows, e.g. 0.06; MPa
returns 0.04; MPa
